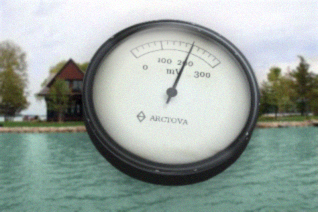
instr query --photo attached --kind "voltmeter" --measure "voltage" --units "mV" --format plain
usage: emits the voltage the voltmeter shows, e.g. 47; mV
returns 200; mV
